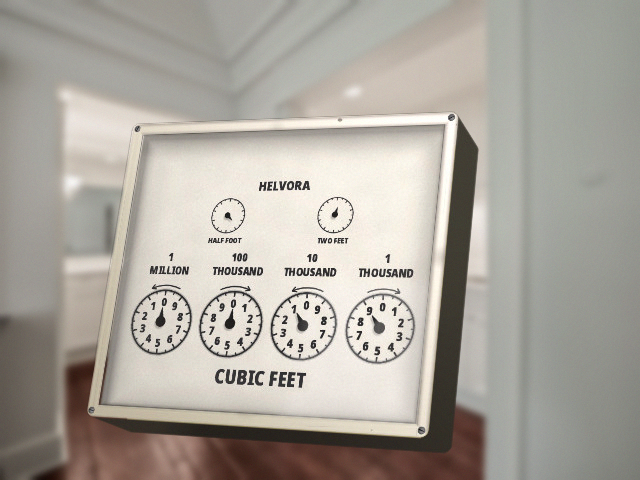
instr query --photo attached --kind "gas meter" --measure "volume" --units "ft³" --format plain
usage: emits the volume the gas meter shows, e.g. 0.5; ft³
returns 900; ft³
